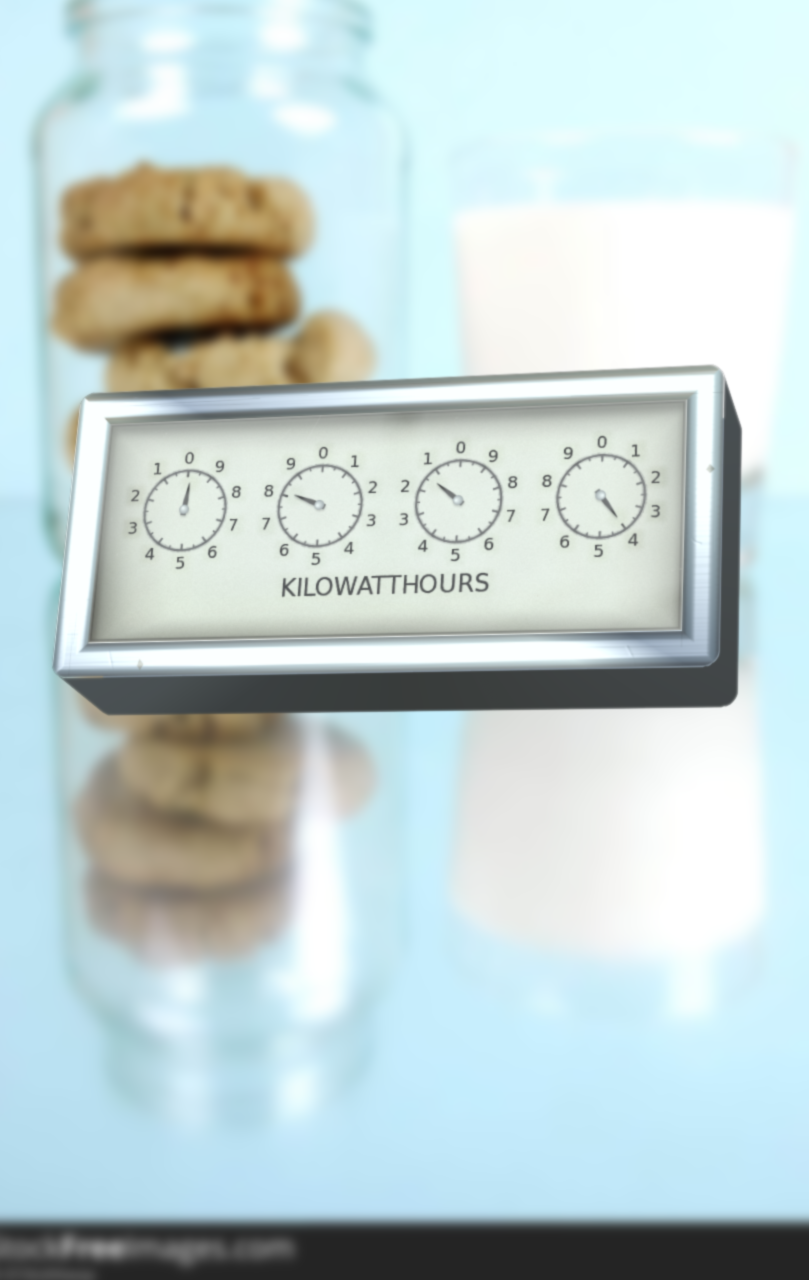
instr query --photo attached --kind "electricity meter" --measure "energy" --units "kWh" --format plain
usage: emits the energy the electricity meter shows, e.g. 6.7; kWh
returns 9814; kWh
